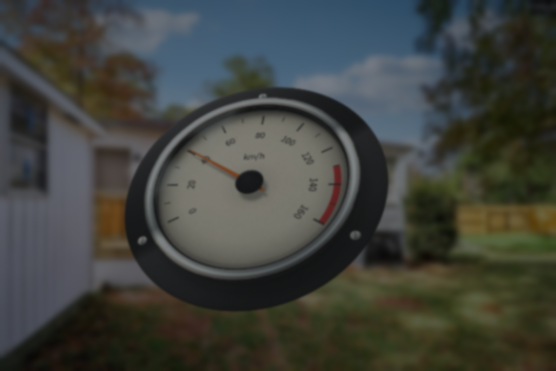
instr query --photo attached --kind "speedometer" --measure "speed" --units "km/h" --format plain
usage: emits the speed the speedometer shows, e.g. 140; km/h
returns 40; km/h
